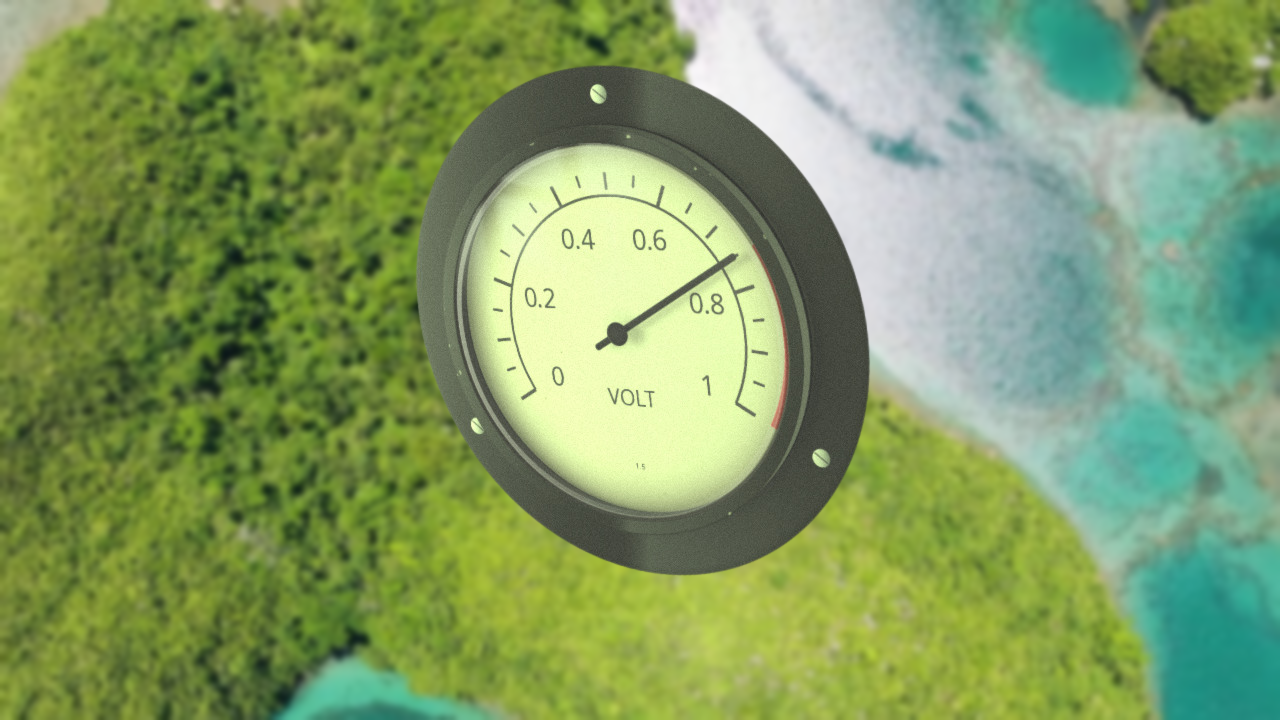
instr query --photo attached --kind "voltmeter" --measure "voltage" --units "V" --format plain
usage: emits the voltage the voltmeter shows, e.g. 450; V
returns 0.75; V
